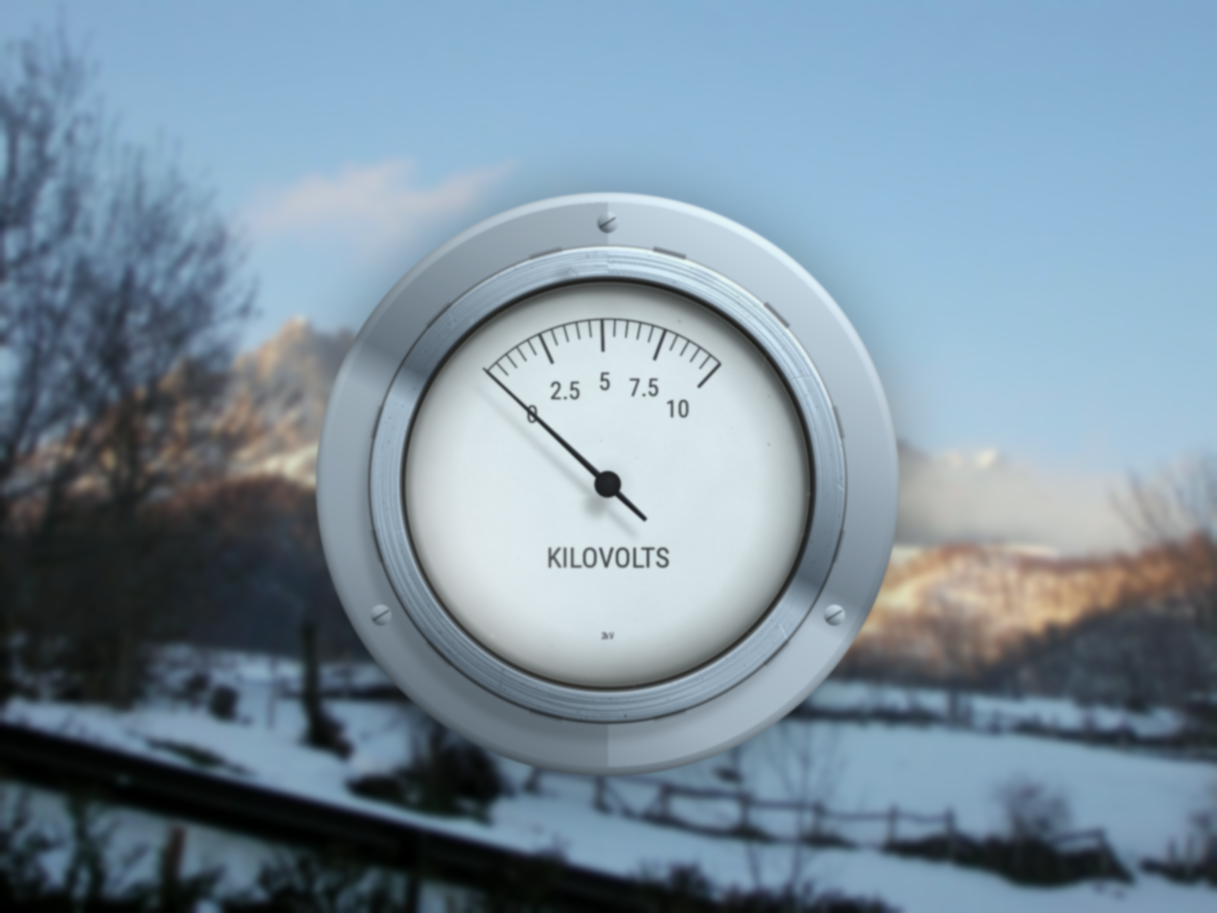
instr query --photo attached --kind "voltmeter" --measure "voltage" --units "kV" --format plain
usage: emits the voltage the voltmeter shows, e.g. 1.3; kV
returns 0; kV
